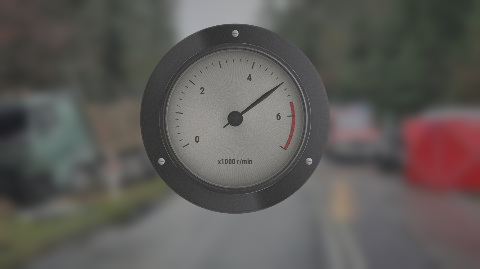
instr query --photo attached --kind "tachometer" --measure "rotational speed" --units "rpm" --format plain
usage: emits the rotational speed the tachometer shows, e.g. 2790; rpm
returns 5000; rpm
